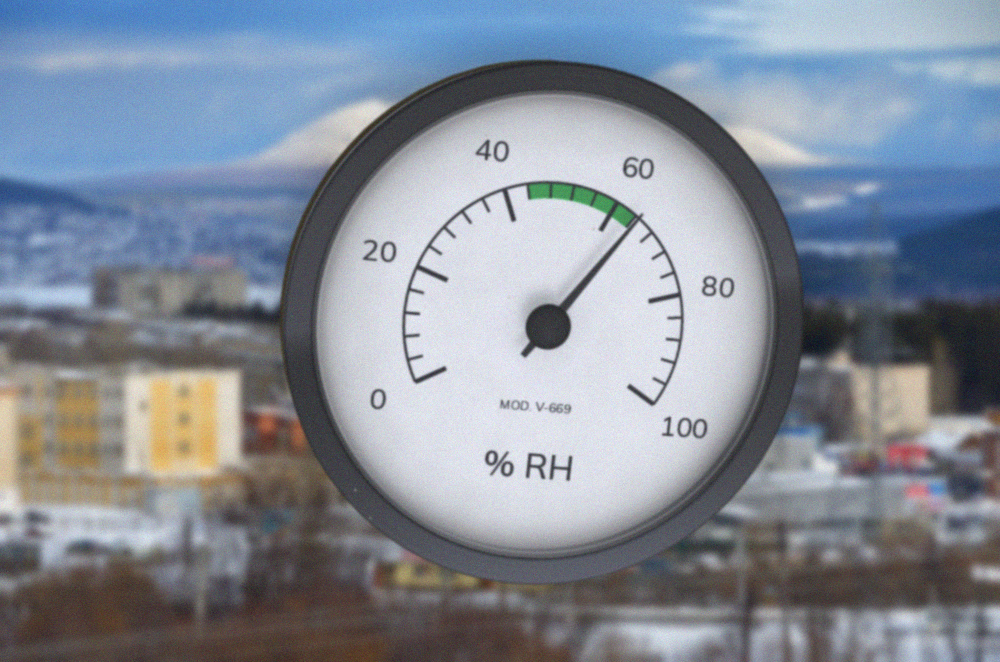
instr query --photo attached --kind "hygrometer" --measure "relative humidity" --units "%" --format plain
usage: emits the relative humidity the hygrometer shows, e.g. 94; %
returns 64; %
